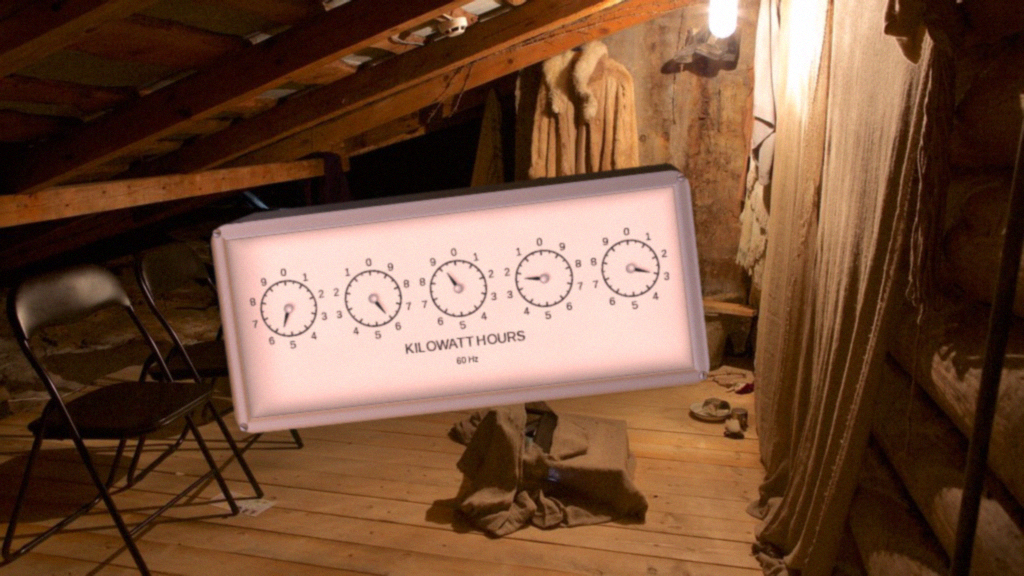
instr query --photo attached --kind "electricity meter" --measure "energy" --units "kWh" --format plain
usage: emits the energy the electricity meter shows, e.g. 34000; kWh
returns 55923; kWh
